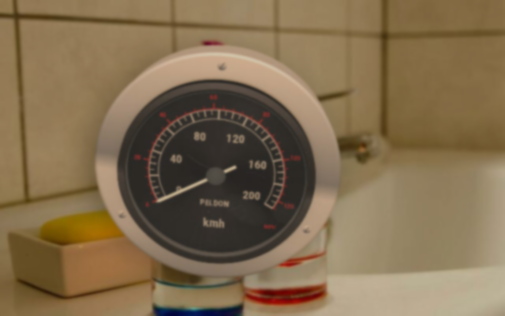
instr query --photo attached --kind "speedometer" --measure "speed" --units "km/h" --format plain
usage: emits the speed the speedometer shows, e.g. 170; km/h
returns 0; km/h
